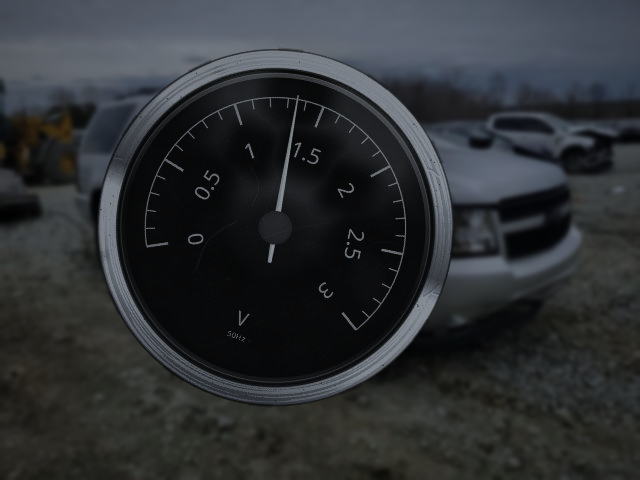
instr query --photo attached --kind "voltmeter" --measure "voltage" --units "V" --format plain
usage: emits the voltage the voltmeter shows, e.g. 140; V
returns 1.35; V
